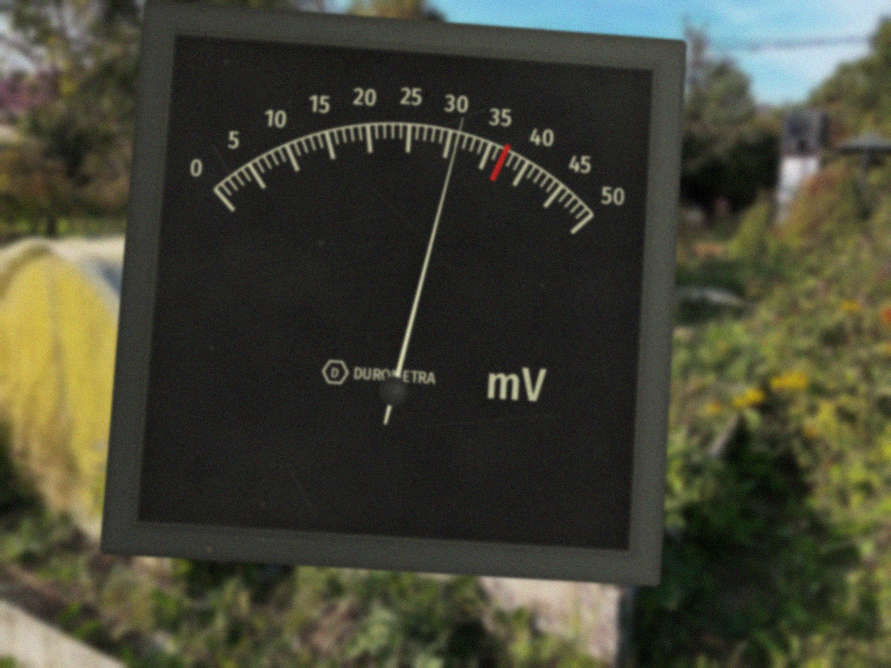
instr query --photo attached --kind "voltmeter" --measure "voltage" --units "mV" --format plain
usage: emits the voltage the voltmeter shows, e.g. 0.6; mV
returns 31; mV
